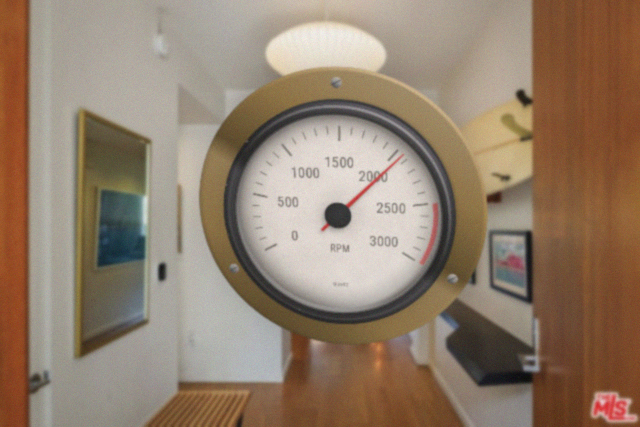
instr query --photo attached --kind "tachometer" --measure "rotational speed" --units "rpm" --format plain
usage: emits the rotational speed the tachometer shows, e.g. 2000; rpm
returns 2050; rpm
